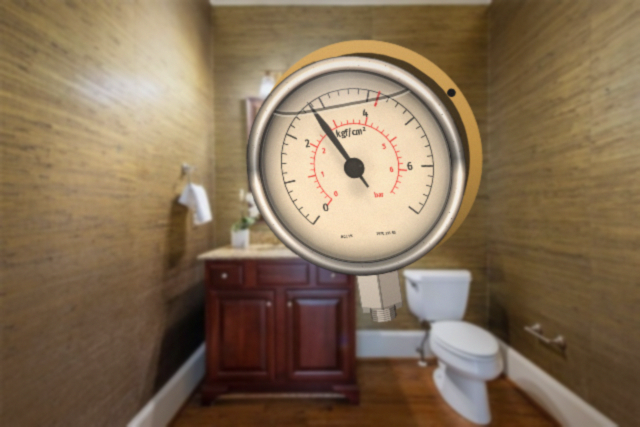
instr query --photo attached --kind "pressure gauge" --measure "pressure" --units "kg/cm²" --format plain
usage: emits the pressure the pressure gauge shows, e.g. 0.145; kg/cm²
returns 2.8; kg/cm²
